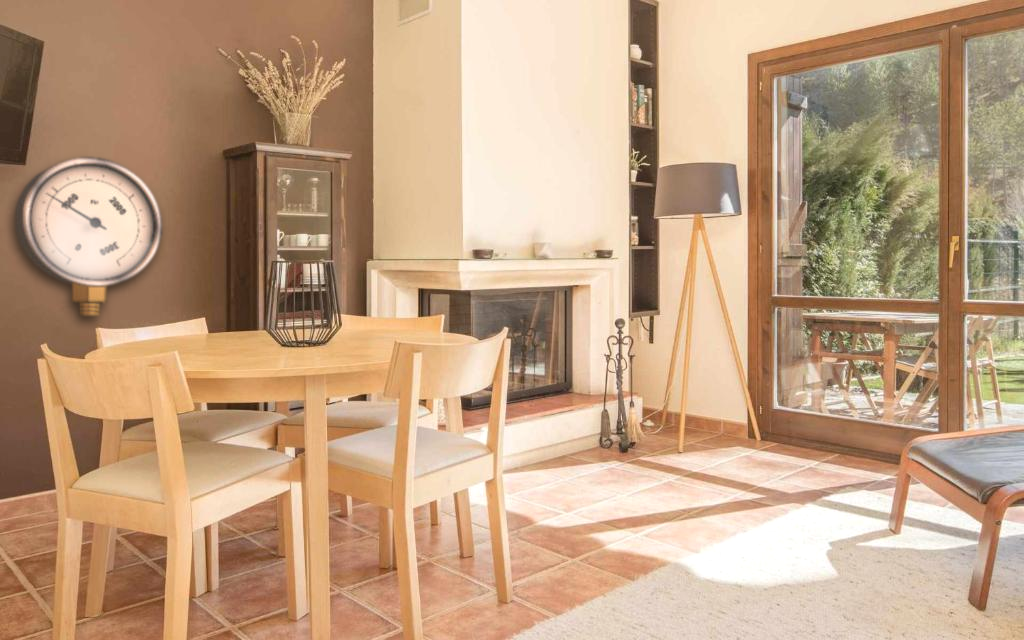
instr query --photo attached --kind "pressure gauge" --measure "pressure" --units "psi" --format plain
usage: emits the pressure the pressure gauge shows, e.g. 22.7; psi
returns 900; psi
